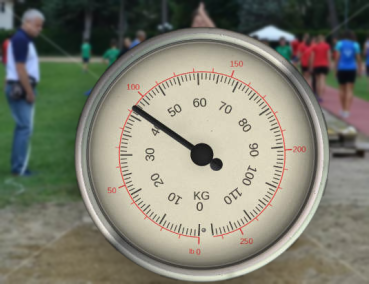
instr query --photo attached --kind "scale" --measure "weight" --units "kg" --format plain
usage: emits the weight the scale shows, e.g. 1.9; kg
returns 42; kg
